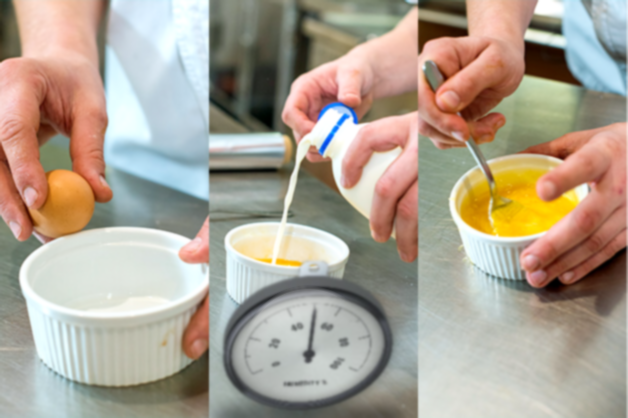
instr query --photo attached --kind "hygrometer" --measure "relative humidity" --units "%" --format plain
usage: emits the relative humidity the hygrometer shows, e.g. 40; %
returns 50; %
